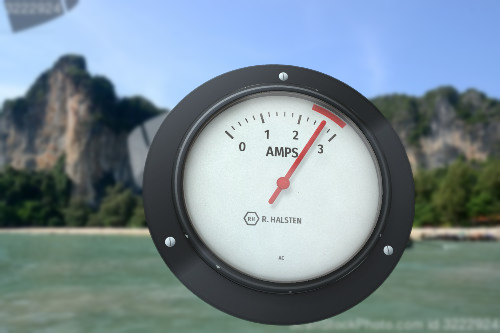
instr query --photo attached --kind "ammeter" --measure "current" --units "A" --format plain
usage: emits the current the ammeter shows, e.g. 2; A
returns 2.6; A
